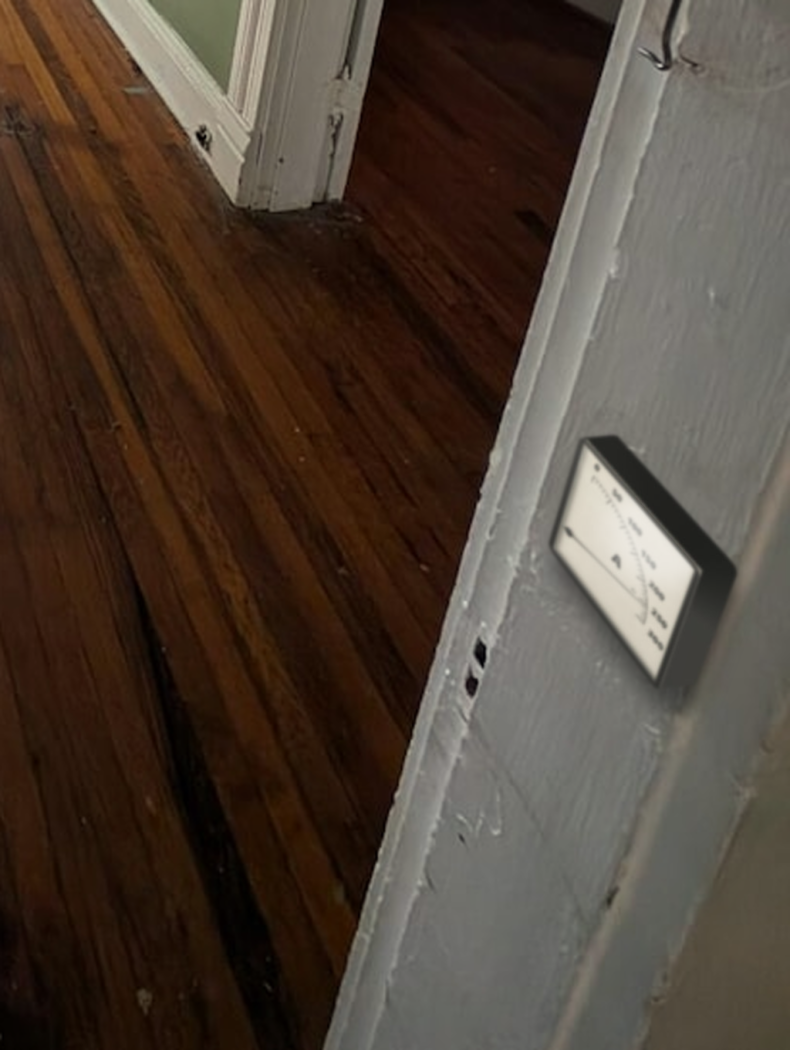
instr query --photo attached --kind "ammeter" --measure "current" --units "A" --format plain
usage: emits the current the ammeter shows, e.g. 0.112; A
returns 250; A
